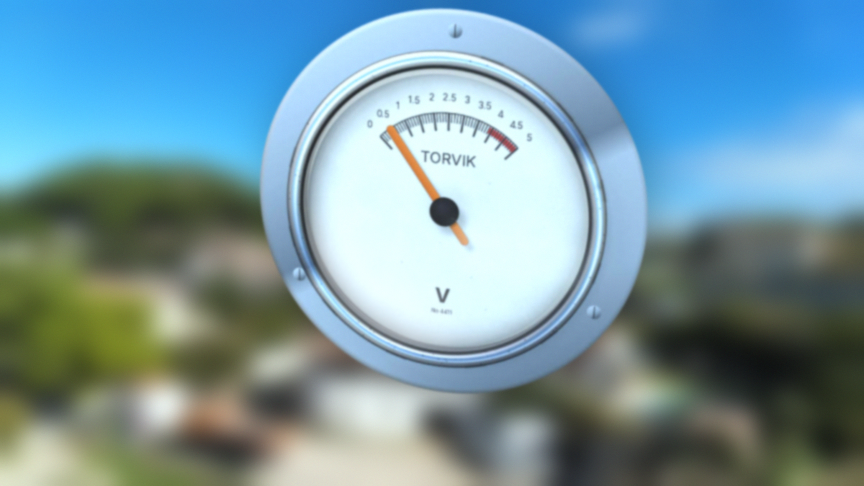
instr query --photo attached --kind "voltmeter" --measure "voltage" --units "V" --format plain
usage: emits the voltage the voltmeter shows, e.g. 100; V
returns 0.5; V
